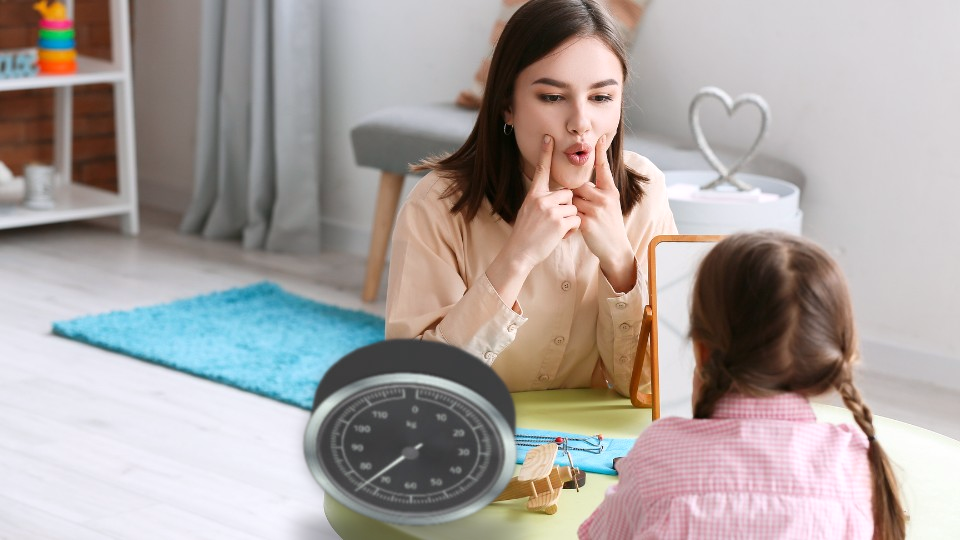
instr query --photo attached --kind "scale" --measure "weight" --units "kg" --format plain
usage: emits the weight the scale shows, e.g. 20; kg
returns 75; kg
